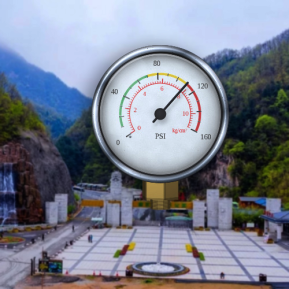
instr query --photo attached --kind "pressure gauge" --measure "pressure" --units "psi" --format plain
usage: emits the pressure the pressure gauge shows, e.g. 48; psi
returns 110; psi
